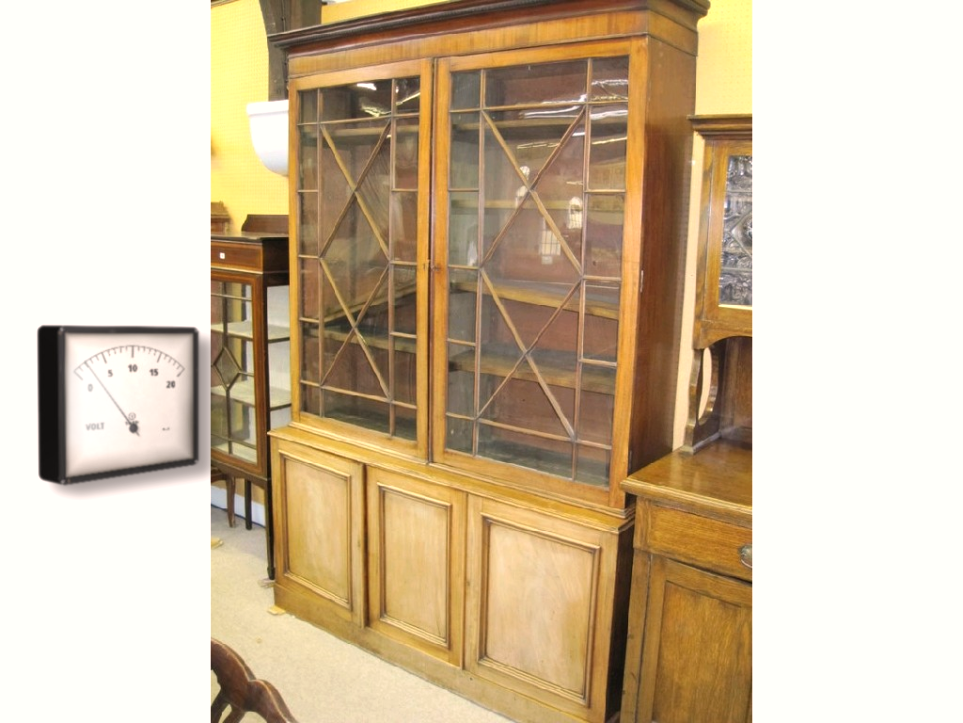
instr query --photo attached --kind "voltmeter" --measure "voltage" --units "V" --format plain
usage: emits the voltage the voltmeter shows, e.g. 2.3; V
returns 2; V
